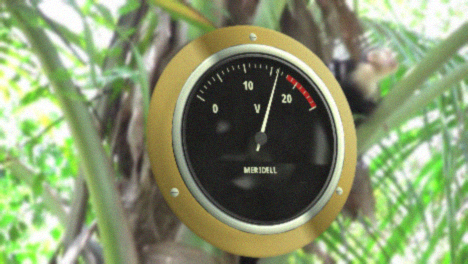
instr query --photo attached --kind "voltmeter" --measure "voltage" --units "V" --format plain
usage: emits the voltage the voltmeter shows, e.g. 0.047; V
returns 16; V
